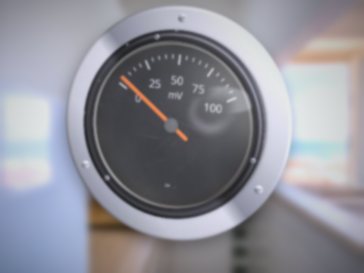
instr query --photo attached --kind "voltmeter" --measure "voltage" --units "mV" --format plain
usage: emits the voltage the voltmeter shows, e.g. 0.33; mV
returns 5; mV
